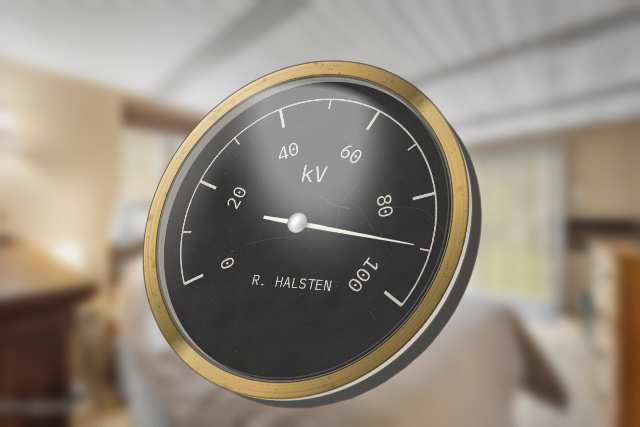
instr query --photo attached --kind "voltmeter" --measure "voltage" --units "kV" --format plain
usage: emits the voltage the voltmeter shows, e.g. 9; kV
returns 90; kV
